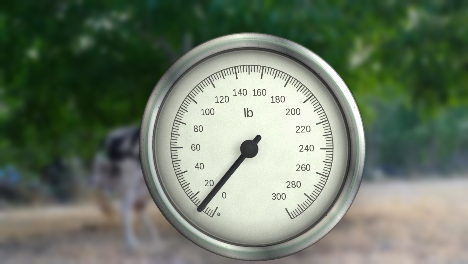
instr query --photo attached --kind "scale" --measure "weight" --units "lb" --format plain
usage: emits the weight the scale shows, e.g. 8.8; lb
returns 10; lb
